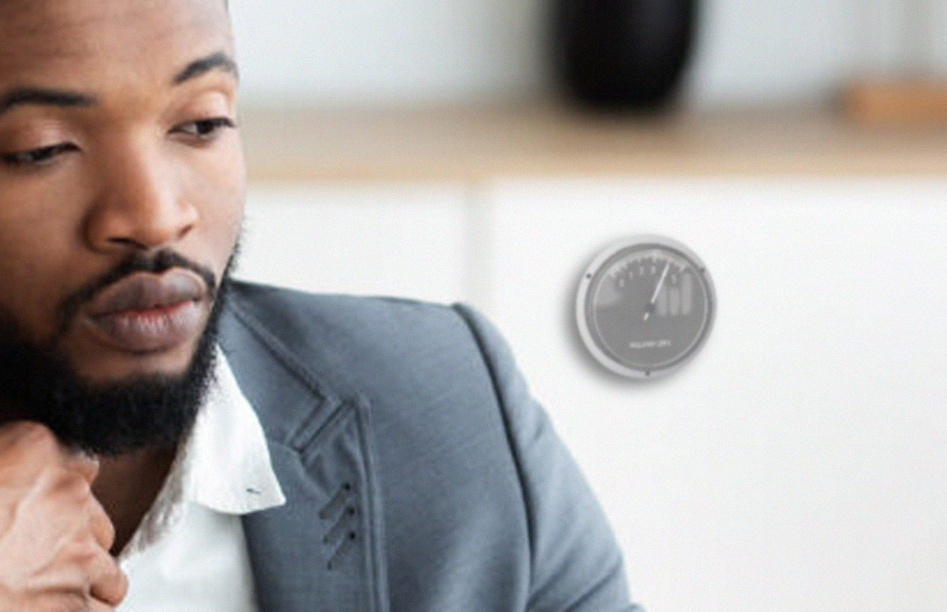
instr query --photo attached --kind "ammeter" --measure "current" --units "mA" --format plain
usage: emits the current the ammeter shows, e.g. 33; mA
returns 4; mA
